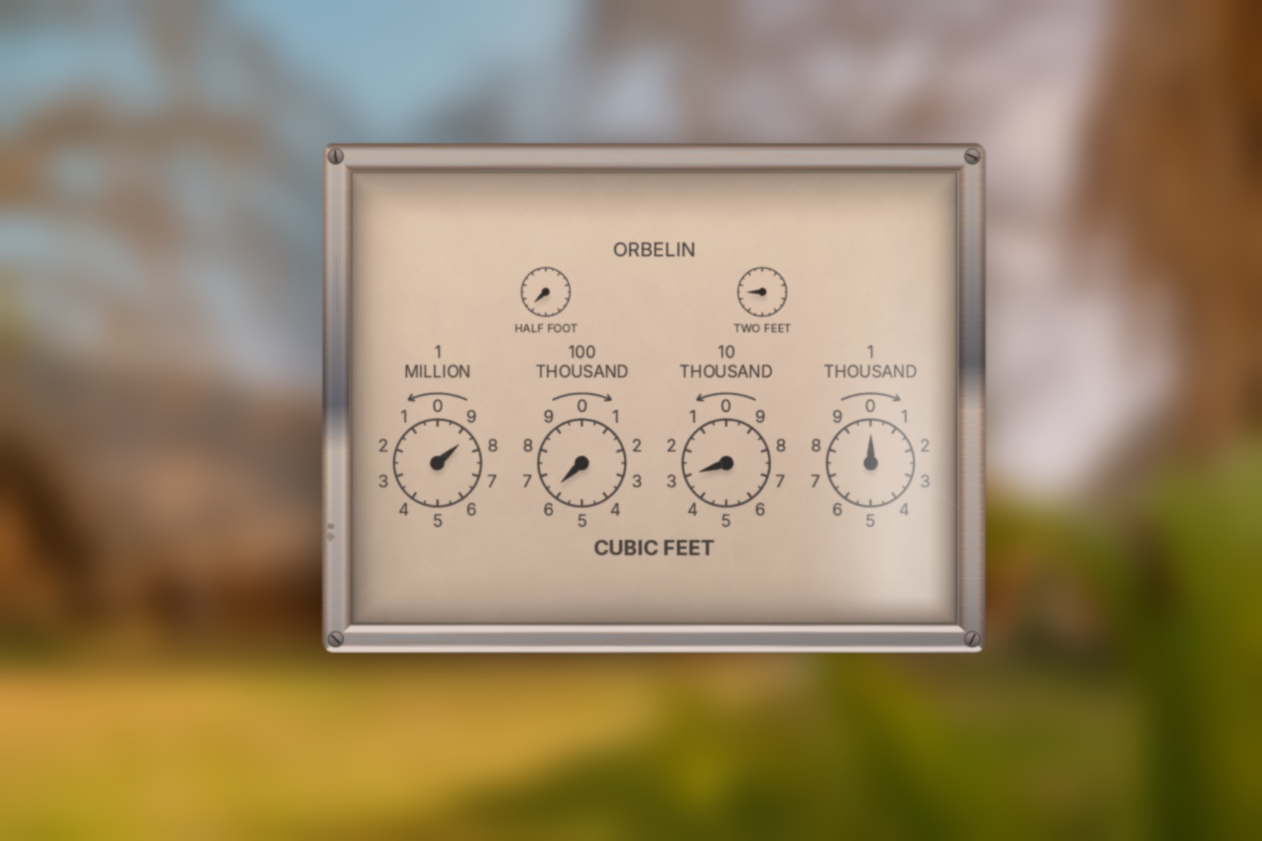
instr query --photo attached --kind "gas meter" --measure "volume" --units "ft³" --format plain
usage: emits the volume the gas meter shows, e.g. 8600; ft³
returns 863000; ft³
